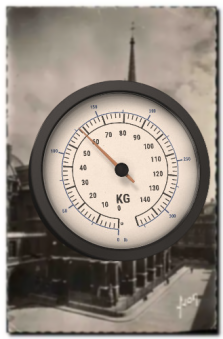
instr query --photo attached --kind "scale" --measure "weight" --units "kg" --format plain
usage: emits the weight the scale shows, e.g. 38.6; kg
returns 58; kg
